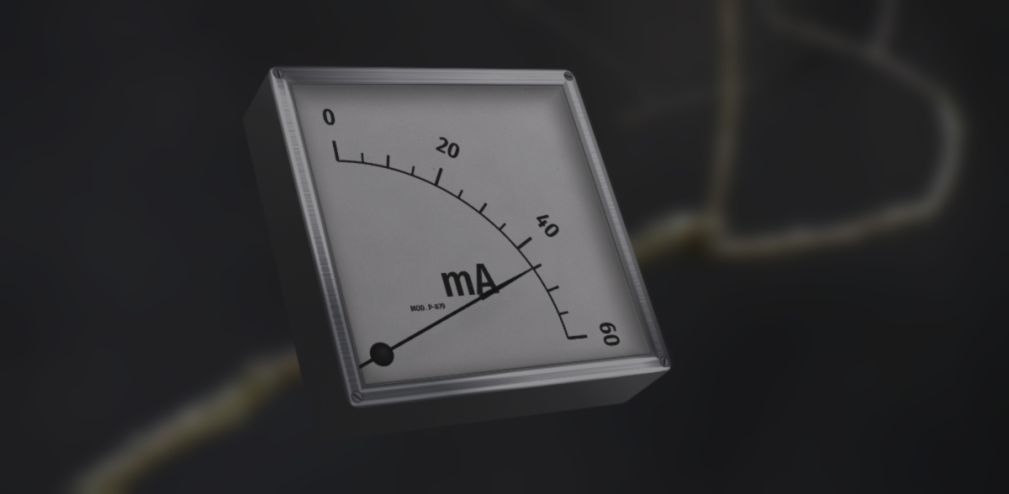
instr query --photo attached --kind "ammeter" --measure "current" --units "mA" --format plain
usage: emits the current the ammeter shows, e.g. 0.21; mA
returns 45; mA
